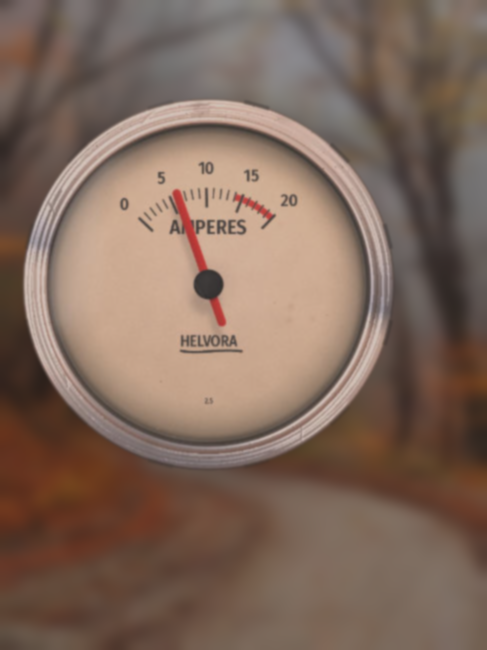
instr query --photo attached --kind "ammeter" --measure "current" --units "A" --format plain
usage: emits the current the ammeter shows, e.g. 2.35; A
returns 6; A
